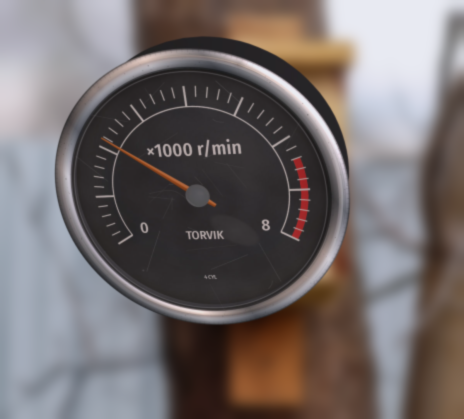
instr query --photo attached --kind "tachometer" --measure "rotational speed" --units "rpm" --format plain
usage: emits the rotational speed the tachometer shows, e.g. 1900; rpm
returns 2200; rpm
